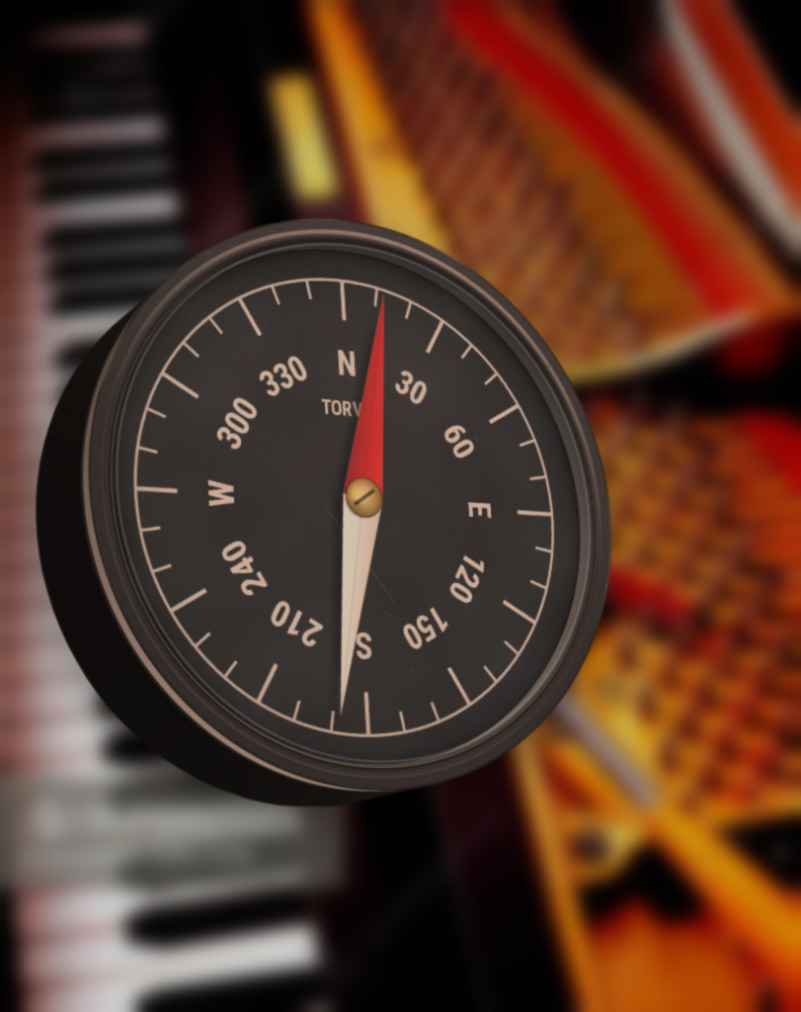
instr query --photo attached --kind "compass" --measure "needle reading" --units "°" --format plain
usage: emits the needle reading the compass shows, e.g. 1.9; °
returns 10; °
